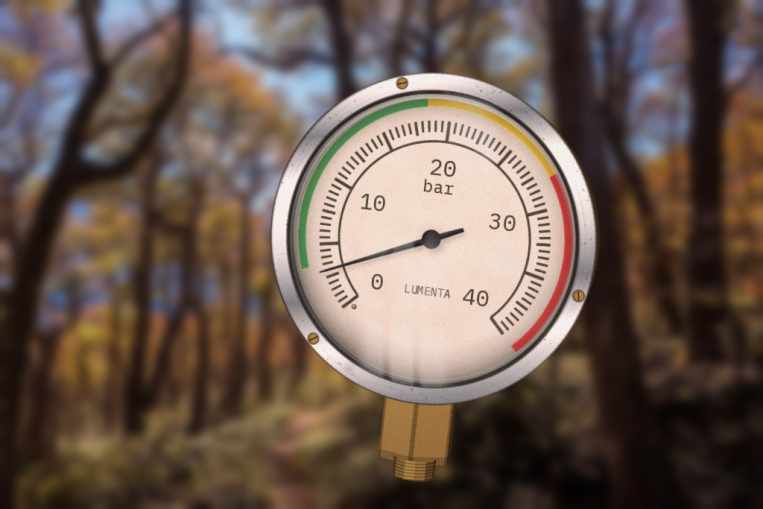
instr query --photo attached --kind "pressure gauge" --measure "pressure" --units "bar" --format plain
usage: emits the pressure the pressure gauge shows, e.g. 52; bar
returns 3; bar
